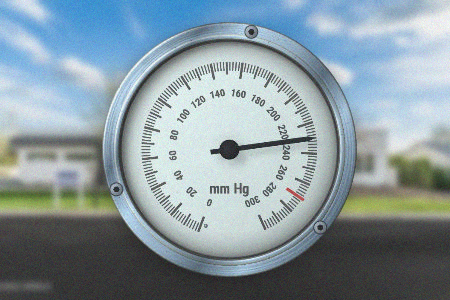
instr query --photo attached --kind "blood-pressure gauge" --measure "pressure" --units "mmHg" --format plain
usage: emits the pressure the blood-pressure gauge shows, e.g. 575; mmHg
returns 230; mmHg
